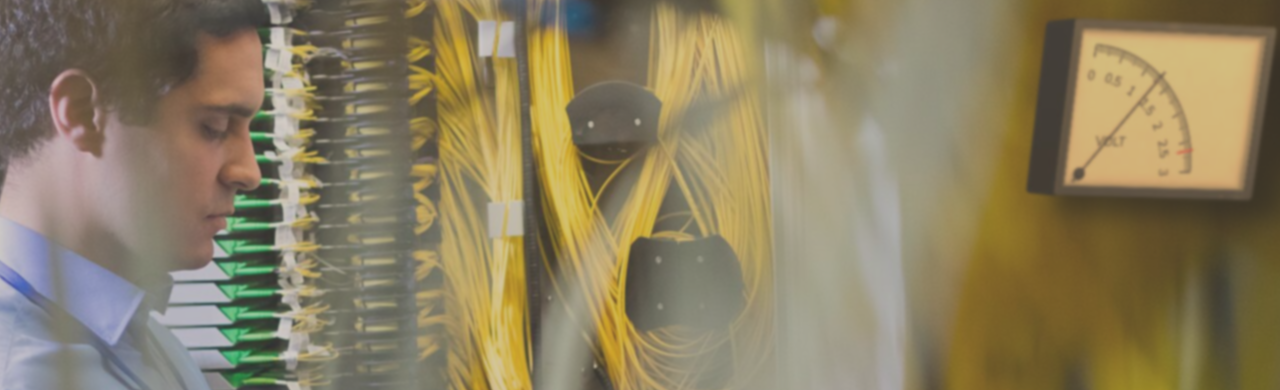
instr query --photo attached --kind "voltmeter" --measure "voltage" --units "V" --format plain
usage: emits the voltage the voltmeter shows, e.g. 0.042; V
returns 1.25; V
